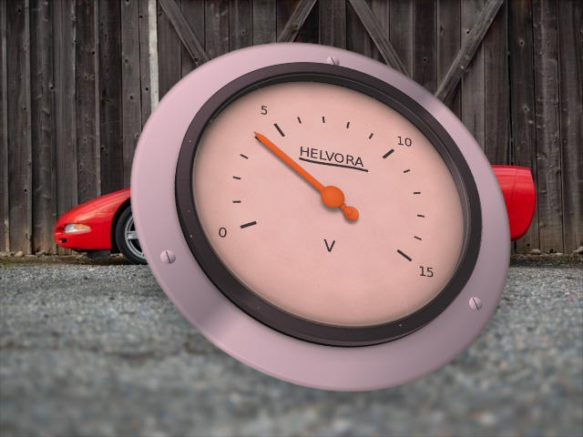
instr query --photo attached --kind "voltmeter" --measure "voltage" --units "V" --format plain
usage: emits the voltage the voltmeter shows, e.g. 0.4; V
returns 4; V
